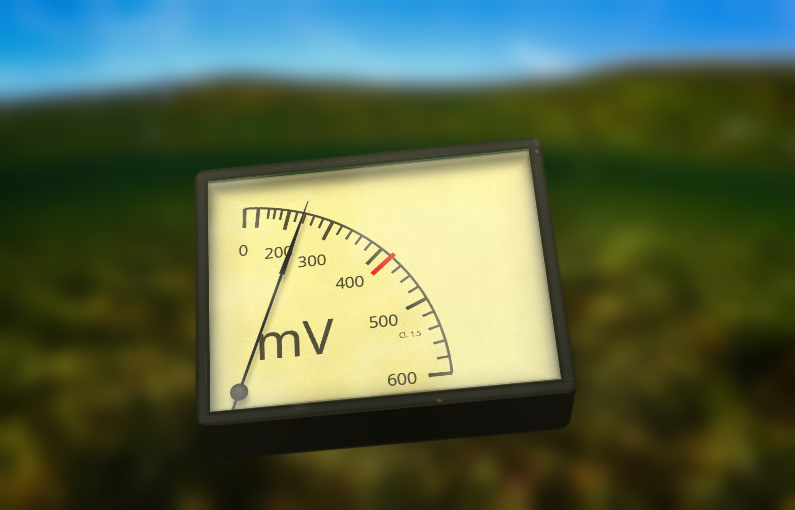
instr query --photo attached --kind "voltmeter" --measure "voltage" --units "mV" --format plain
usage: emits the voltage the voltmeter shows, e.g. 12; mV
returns 240; mV
